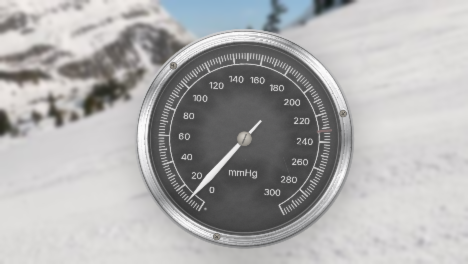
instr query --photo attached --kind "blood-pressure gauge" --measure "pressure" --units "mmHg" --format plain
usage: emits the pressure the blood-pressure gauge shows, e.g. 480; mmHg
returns 10; mmHg
